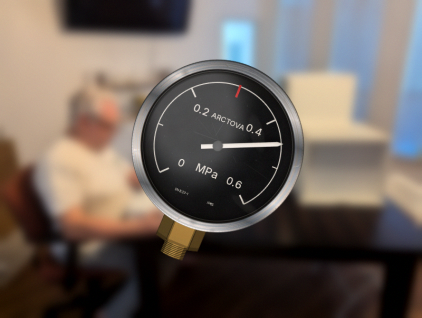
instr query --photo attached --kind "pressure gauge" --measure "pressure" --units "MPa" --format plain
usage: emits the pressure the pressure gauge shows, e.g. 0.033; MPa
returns 0.45; MPa
